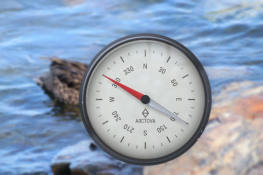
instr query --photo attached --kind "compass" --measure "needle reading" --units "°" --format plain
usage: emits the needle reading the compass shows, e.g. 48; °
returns 300; °
